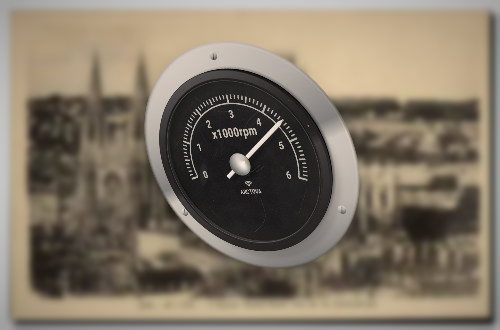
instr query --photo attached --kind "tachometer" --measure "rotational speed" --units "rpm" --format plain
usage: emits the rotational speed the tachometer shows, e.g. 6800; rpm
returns 4500; rpm
